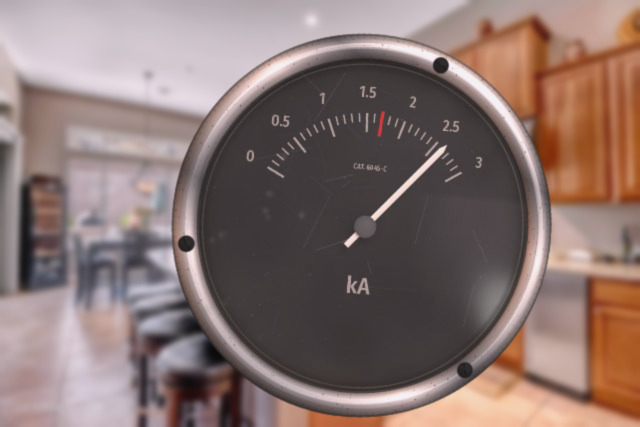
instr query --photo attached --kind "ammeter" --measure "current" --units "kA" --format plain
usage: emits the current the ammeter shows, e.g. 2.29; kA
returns 2.6; kA
